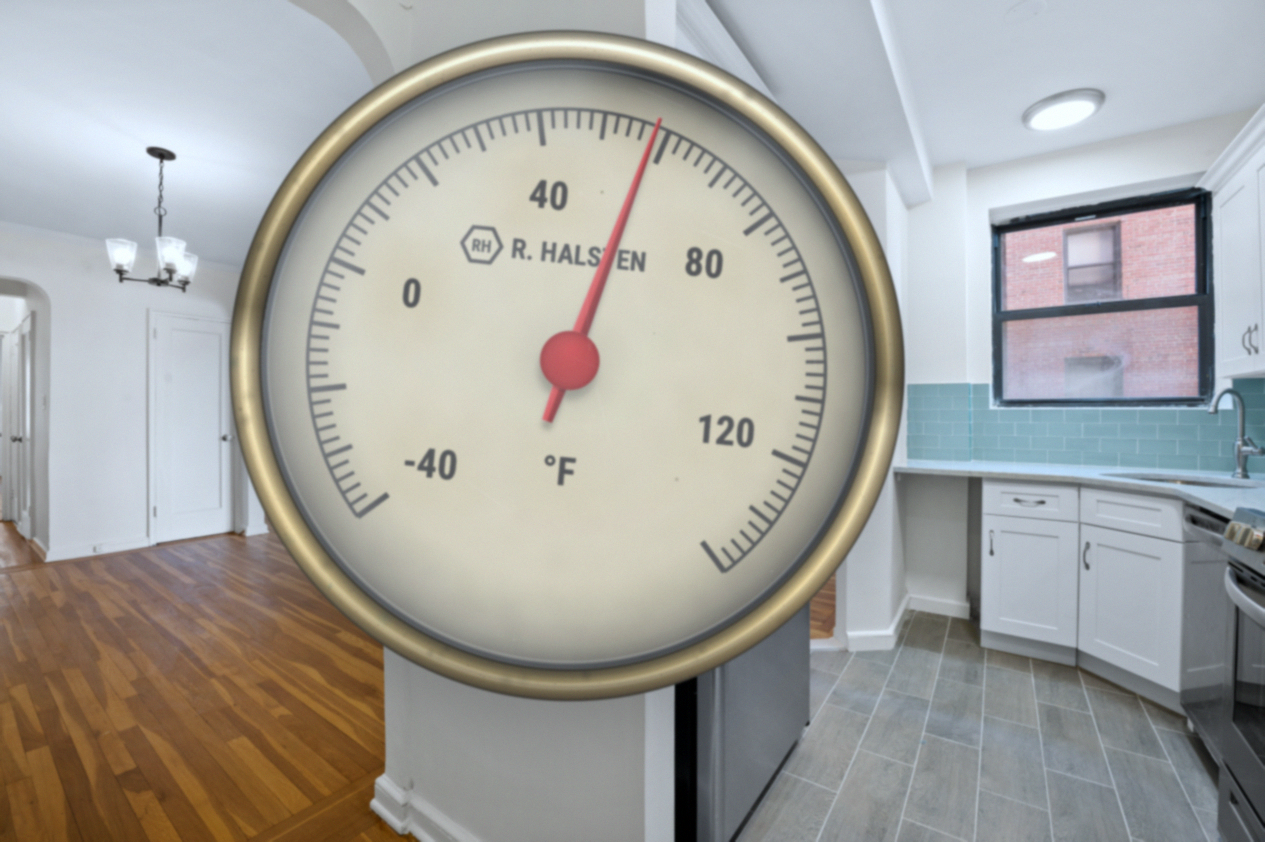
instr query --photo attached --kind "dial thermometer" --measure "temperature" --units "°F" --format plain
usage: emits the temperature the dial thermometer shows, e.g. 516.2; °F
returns 58; °F
